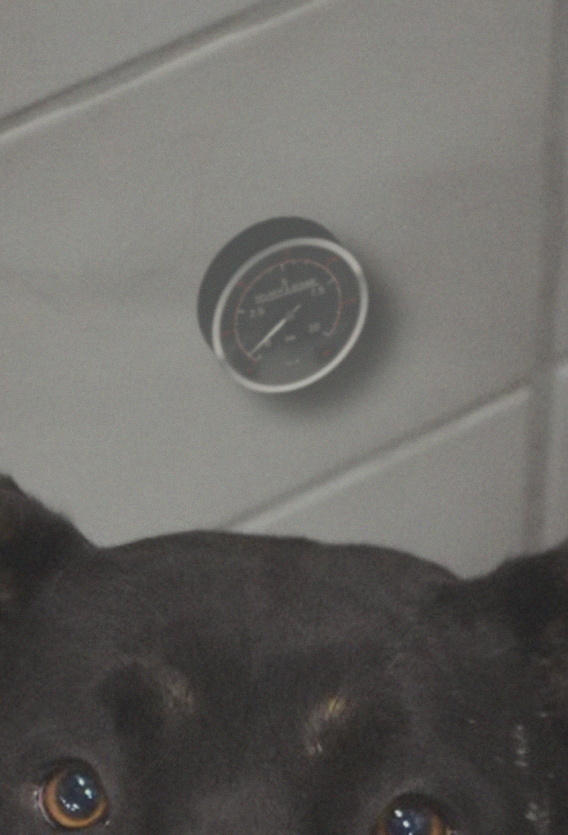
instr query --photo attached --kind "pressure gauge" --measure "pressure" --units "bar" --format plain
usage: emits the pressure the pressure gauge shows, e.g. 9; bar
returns 0.5; bar
